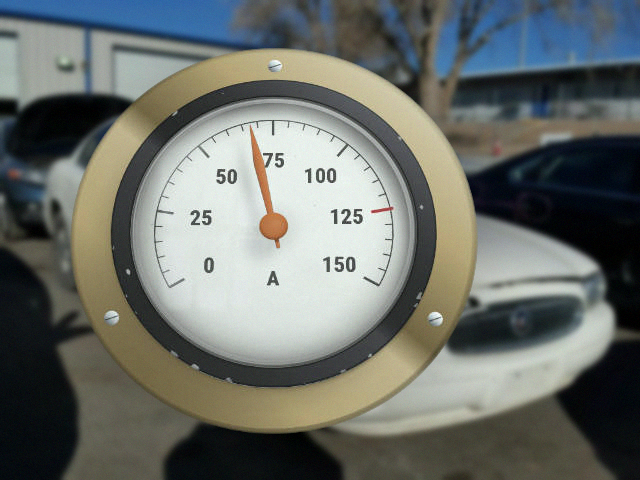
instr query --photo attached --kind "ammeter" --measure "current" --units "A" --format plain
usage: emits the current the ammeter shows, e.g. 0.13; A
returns 67.5; A
